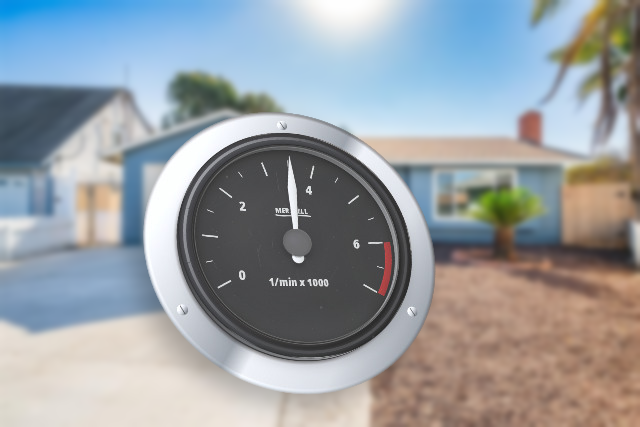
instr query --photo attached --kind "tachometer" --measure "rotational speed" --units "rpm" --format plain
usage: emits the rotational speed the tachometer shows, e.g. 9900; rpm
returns 3500; rpm
